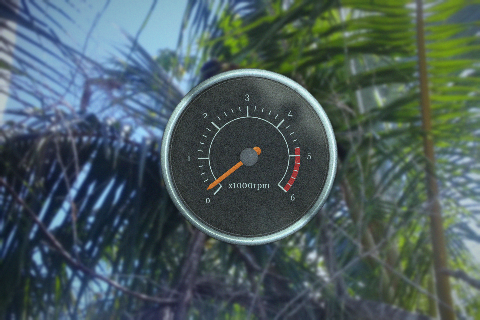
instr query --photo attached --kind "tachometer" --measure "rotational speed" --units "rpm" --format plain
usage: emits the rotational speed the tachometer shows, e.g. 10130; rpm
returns 200; rpm
